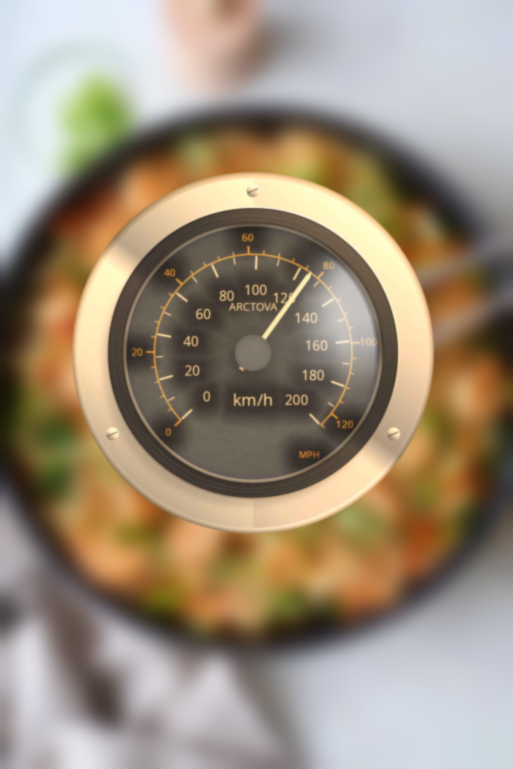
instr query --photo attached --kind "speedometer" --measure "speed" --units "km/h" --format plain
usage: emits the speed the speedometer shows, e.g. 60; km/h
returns 125; km/h
